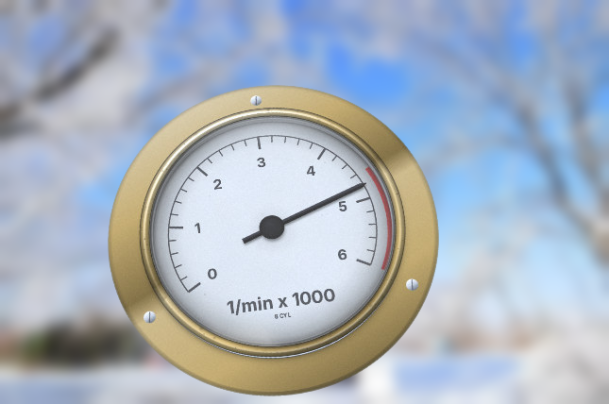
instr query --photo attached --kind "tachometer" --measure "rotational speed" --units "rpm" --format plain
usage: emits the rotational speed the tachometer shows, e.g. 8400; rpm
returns 4800; rpm
